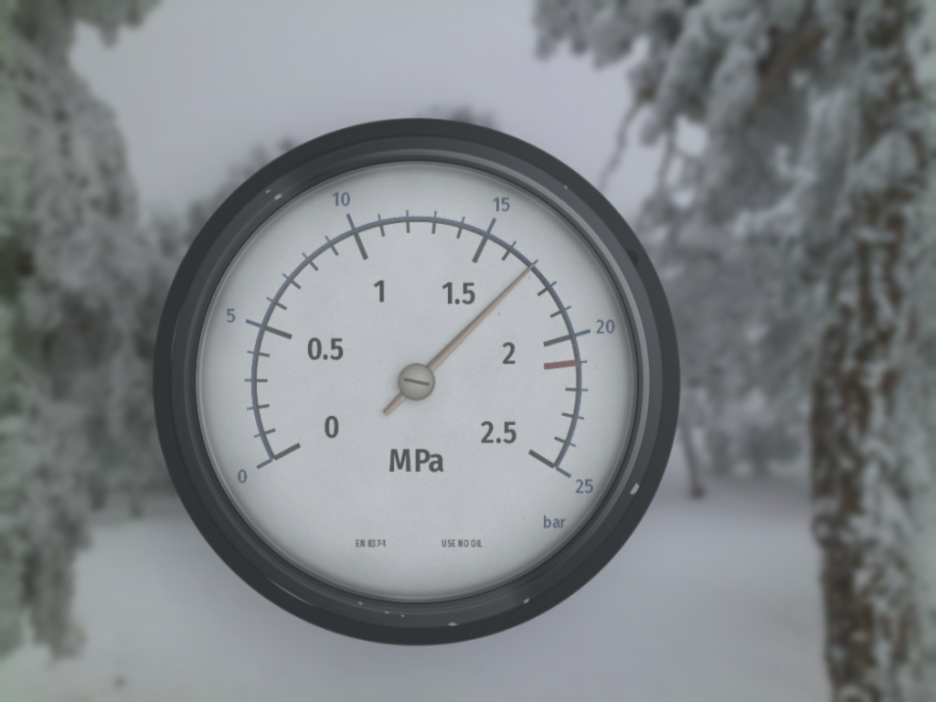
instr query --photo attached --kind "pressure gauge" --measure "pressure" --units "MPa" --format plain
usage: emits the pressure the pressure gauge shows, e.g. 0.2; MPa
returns 1.7; MPa
